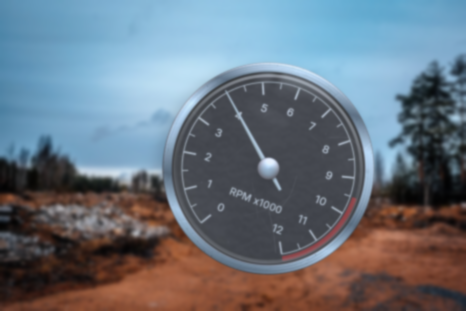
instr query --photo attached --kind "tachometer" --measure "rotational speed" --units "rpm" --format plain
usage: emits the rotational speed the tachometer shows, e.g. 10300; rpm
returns 4000; rpm
